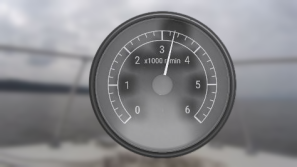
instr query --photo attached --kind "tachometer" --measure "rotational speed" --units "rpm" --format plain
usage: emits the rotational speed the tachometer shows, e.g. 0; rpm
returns 3300; rpm
